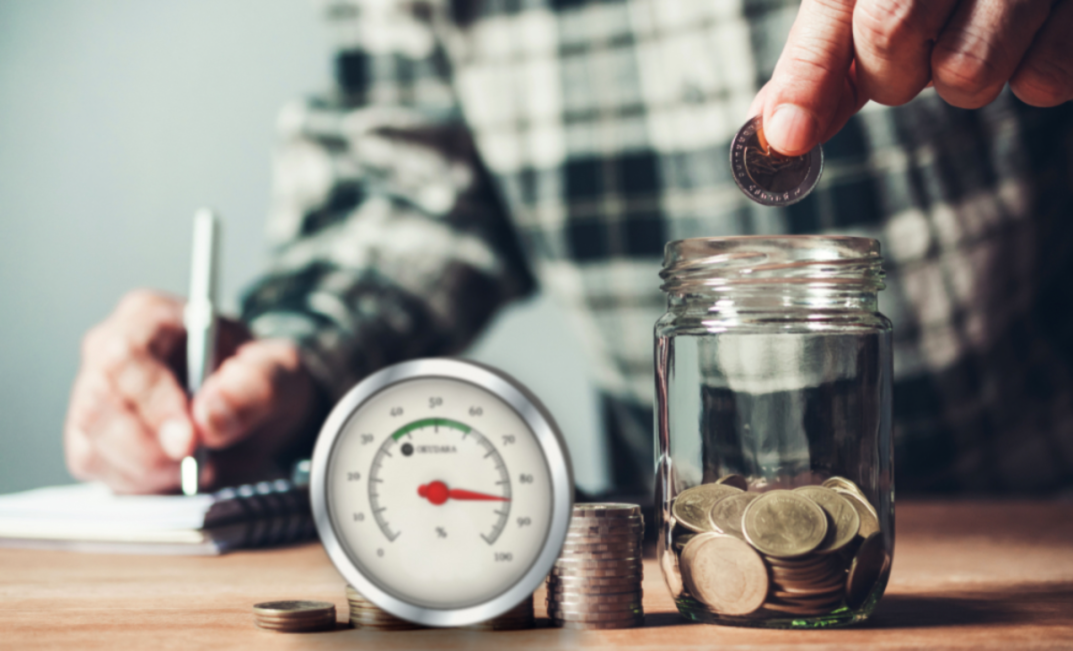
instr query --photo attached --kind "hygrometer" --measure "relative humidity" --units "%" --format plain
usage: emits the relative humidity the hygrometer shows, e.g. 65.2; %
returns 85; %
